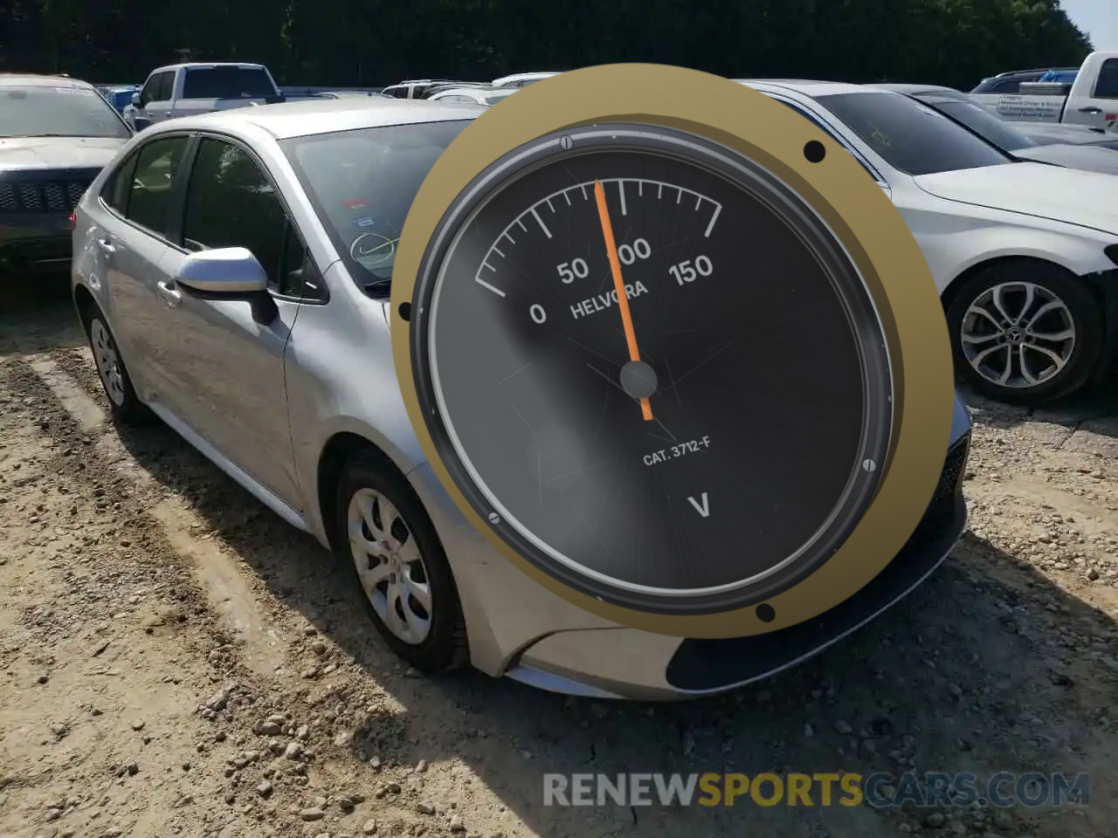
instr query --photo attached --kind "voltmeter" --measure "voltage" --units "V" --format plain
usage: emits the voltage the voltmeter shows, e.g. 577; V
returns 90; V
